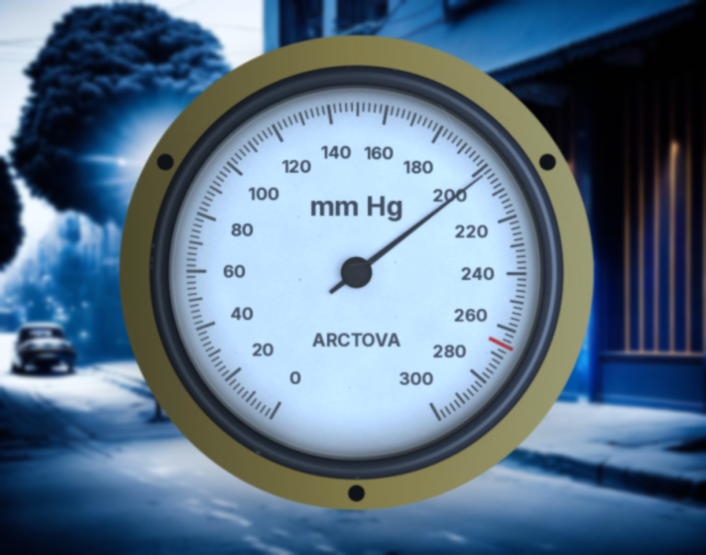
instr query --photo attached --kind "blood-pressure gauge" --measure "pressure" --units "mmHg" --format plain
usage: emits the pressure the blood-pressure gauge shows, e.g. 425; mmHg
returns 202; mmHg
